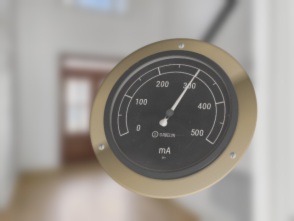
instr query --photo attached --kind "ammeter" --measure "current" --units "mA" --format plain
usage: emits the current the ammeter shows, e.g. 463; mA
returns 300; mA
